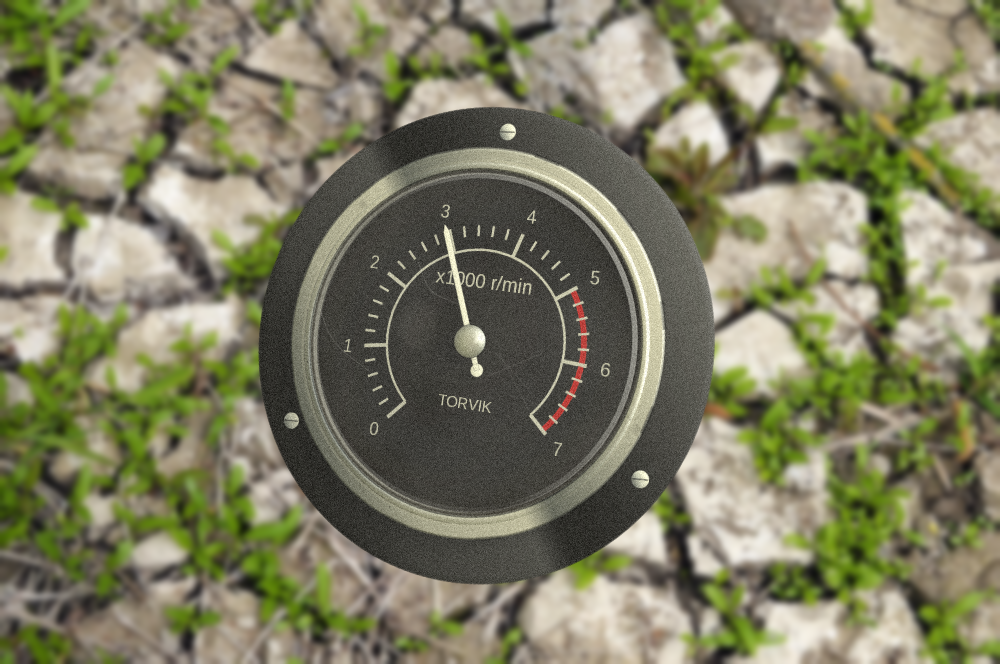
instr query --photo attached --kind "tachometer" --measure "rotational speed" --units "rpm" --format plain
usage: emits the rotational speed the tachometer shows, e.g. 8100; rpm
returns 3000; rpm
